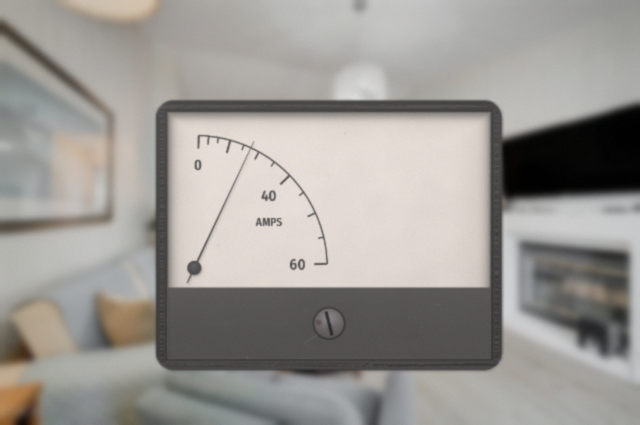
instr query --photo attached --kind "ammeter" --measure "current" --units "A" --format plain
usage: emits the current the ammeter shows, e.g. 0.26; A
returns 27.5; A
